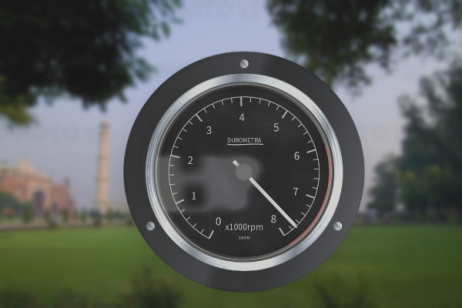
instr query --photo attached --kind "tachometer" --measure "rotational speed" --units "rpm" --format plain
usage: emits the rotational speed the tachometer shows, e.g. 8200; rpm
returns 7700; rpm
